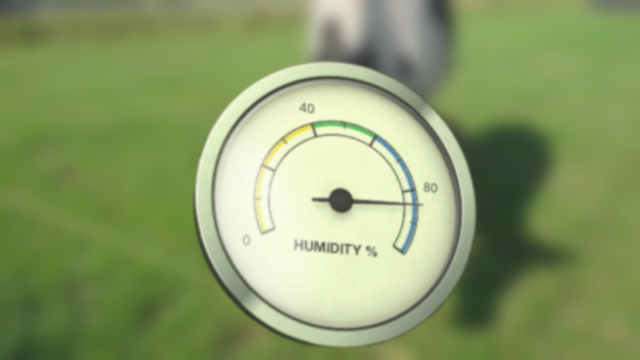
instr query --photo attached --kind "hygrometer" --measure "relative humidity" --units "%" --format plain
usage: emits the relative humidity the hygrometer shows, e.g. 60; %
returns 85; %
